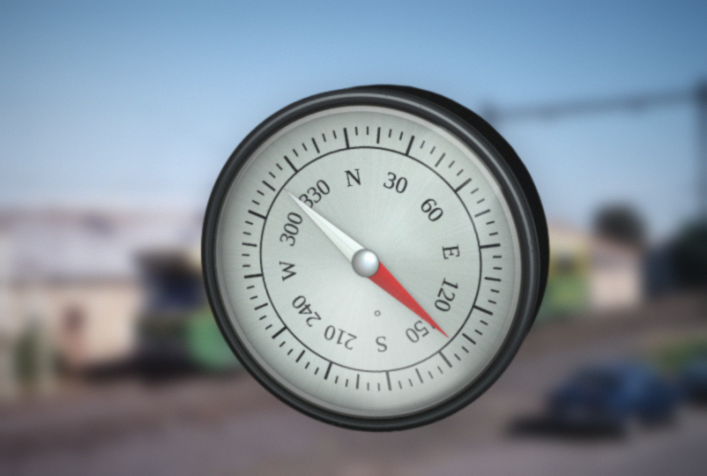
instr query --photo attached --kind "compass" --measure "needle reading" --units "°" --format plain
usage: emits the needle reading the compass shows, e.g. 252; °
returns 140; °
